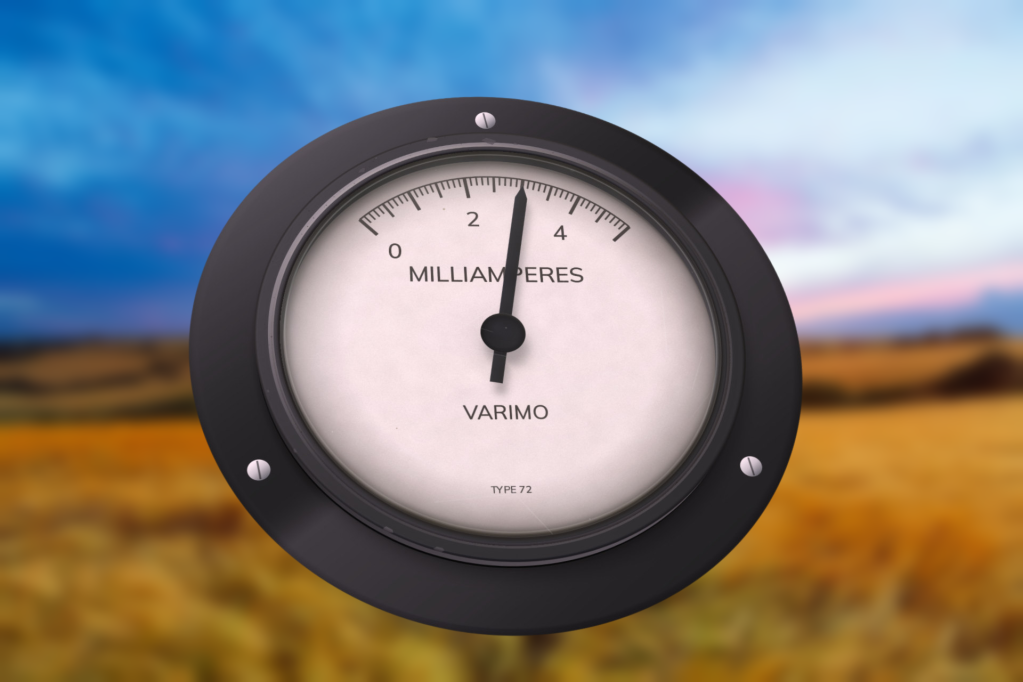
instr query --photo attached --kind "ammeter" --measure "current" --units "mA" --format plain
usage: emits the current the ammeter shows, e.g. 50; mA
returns 3; mA
